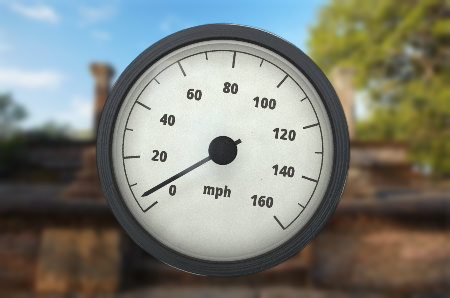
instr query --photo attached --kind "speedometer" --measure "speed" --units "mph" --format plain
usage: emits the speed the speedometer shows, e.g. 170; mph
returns 5; mph
